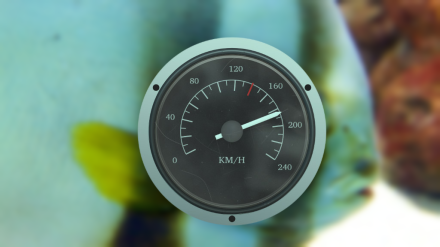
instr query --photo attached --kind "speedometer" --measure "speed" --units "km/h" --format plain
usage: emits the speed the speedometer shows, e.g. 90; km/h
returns 185; km/h
